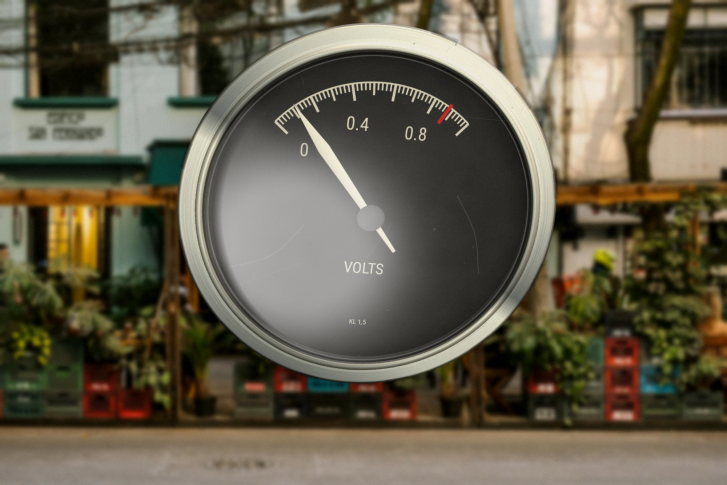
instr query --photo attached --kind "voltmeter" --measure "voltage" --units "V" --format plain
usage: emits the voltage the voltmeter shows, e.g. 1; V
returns 0.12; V
